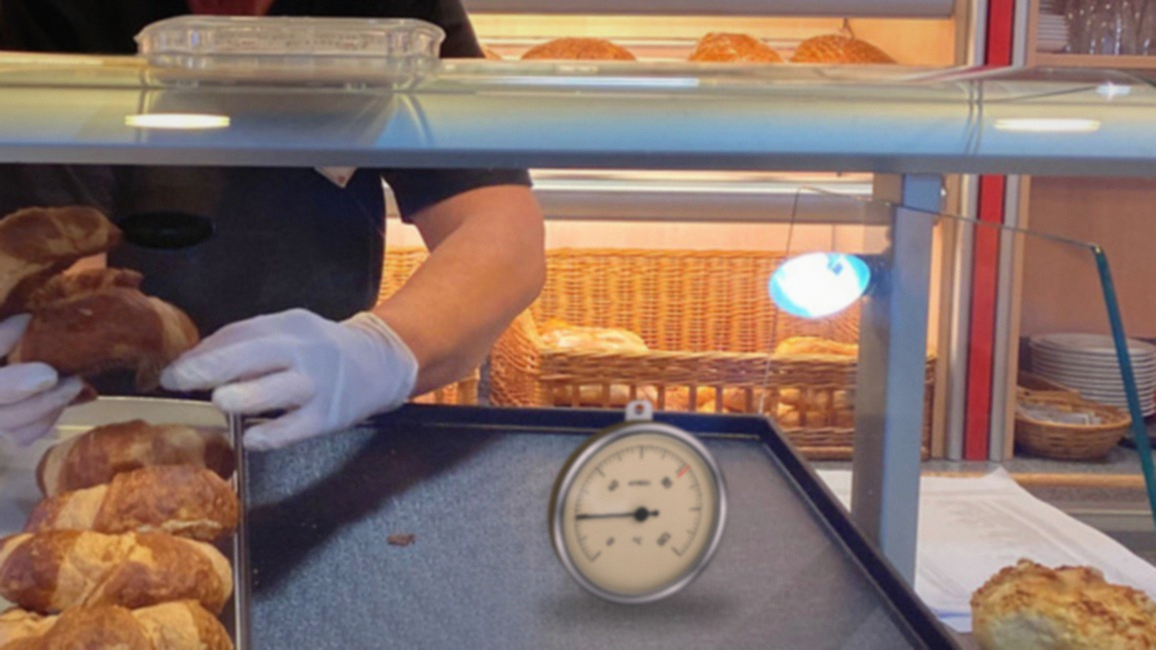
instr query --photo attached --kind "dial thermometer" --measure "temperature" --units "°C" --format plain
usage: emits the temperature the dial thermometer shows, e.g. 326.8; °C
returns 20; °C
